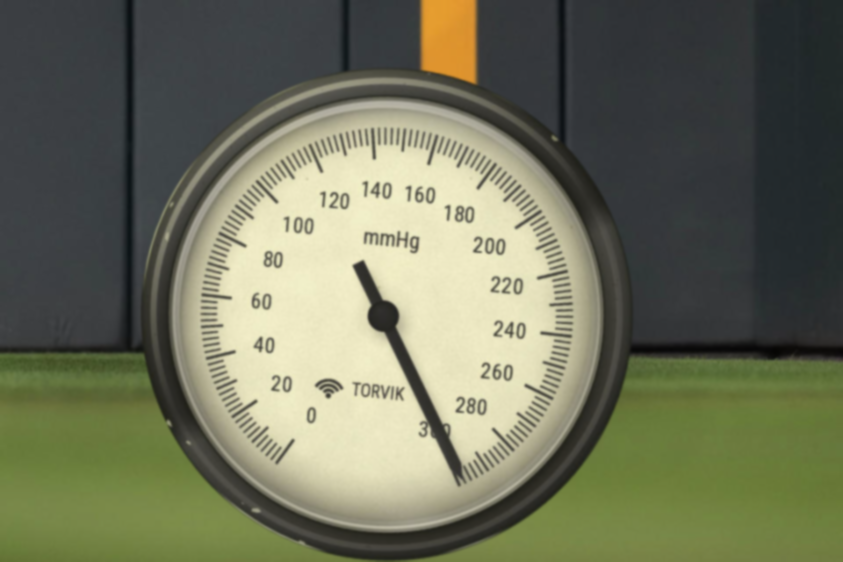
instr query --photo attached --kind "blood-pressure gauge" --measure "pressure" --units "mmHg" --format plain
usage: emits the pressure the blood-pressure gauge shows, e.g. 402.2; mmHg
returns 298; mmHg
